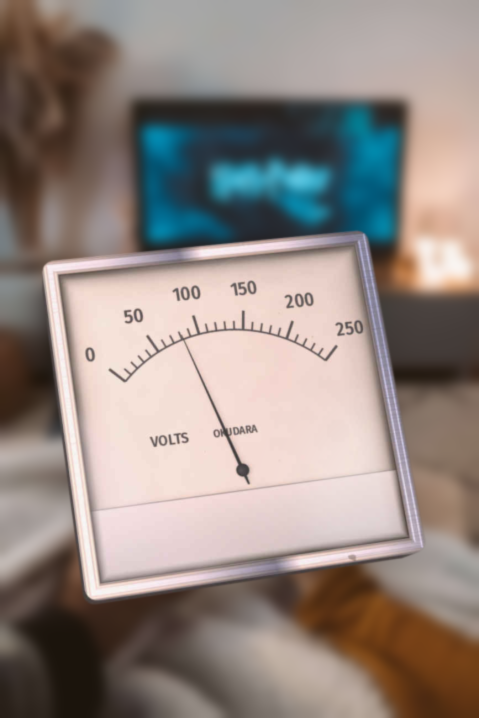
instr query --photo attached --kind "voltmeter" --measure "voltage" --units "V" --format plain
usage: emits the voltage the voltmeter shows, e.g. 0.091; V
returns 80; V
